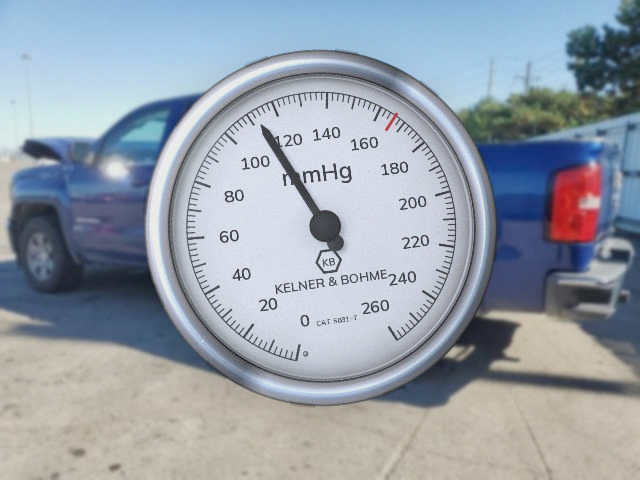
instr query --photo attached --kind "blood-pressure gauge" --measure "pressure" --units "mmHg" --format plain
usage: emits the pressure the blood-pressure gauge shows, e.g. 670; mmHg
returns 112; mmHg
